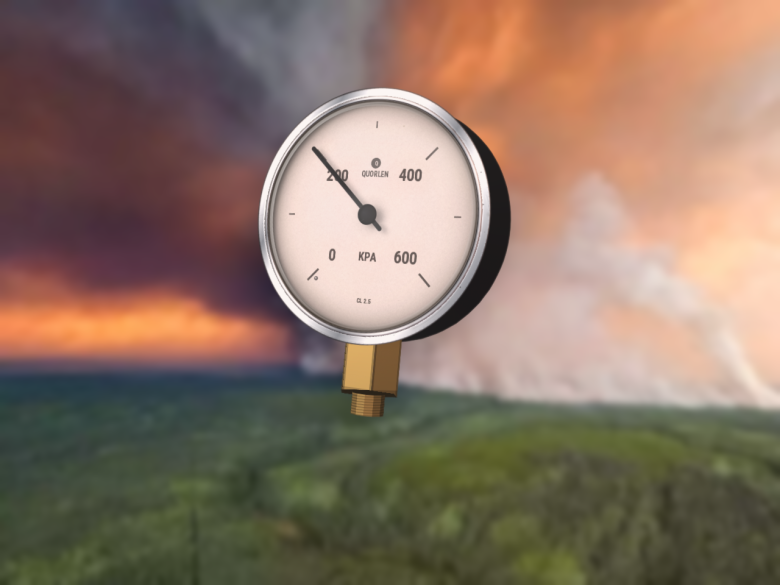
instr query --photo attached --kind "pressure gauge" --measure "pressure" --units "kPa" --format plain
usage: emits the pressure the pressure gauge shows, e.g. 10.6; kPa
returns 200; kPa
